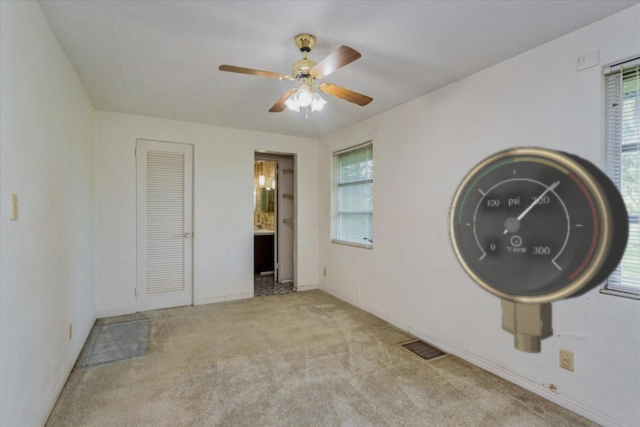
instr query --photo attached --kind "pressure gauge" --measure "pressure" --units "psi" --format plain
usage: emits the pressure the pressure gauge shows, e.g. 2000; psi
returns 200; psi
